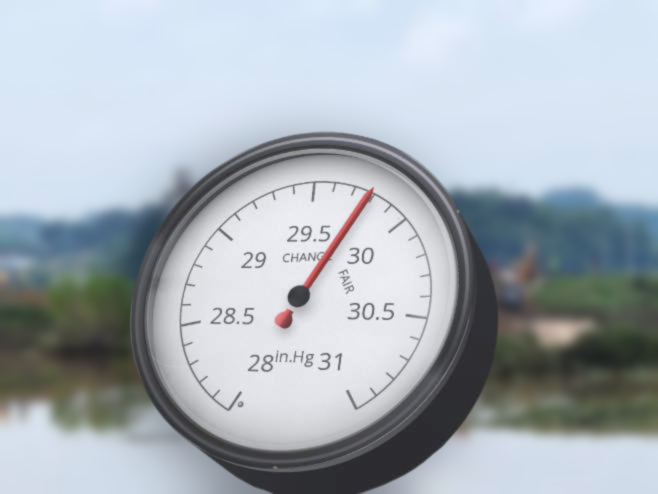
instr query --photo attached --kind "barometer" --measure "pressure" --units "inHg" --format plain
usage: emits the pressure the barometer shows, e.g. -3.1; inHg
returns 29.8; inHg
